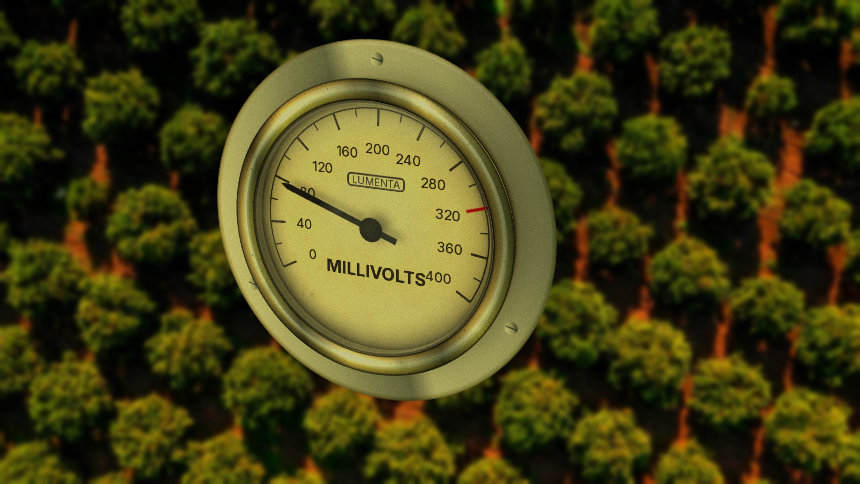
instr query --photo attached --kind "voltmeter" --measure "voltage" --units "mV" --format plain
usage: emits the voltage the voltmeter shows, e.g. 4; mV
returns 80; mV
